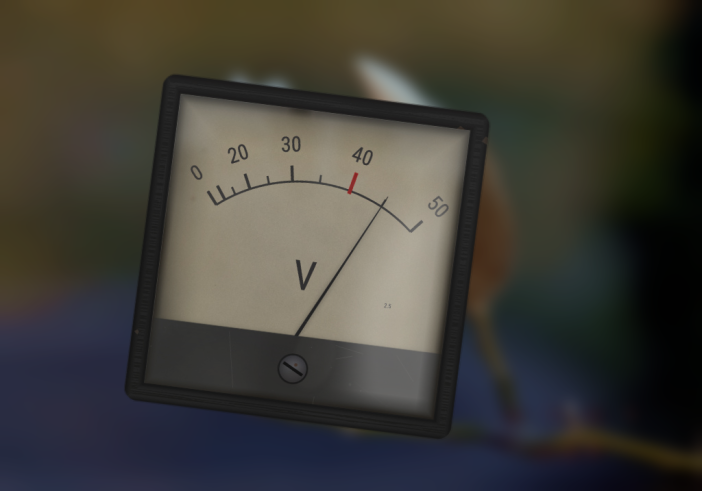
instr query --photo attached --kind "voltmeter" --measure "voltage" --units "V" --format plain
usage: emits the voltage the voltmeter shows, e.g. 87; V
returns 45; V
